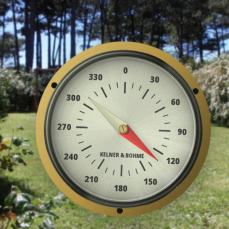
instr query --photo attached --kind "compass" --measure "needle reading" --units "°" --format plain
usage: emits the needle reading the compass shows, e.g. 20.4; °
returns 130; °
